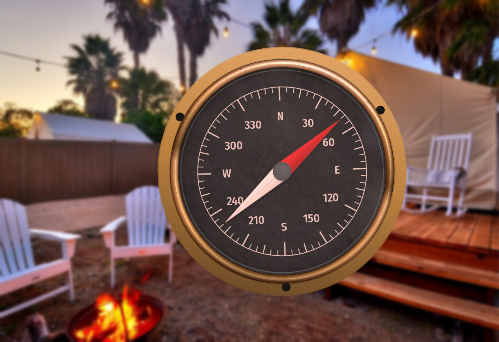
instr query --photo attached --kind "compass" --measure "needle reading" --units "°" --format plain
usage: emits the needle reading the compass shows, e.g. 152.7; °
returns 50; °
